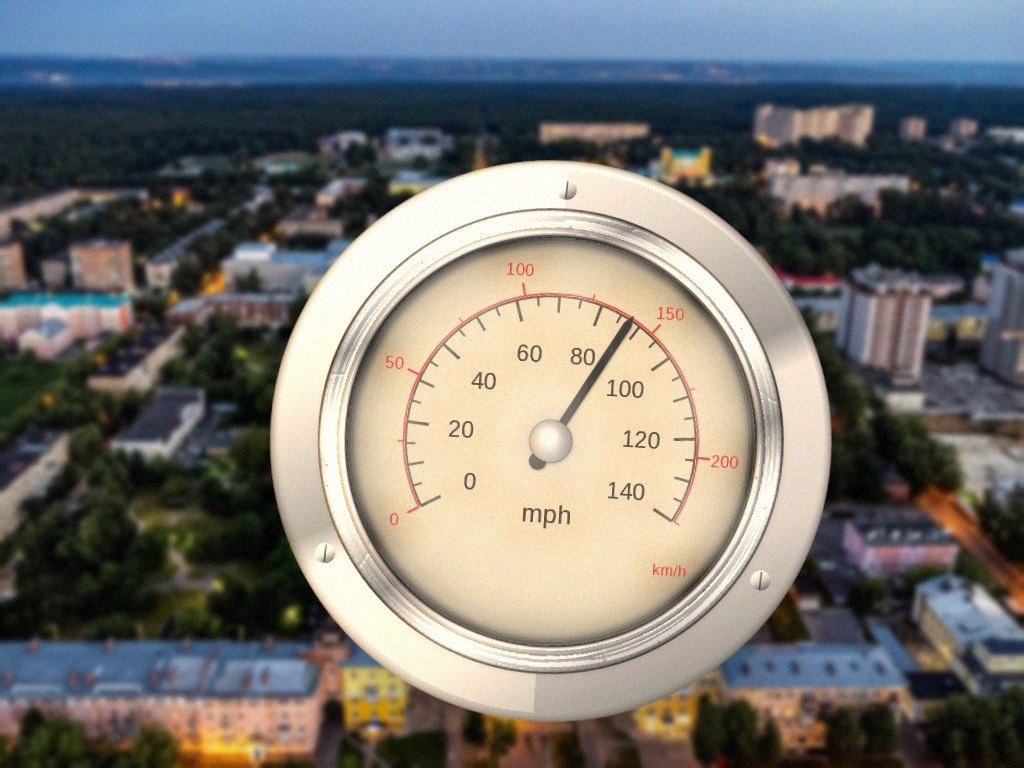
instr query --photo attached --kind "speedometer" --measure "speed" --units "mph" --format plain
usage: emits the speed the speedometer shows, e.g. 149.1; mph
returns 87.5; mph
